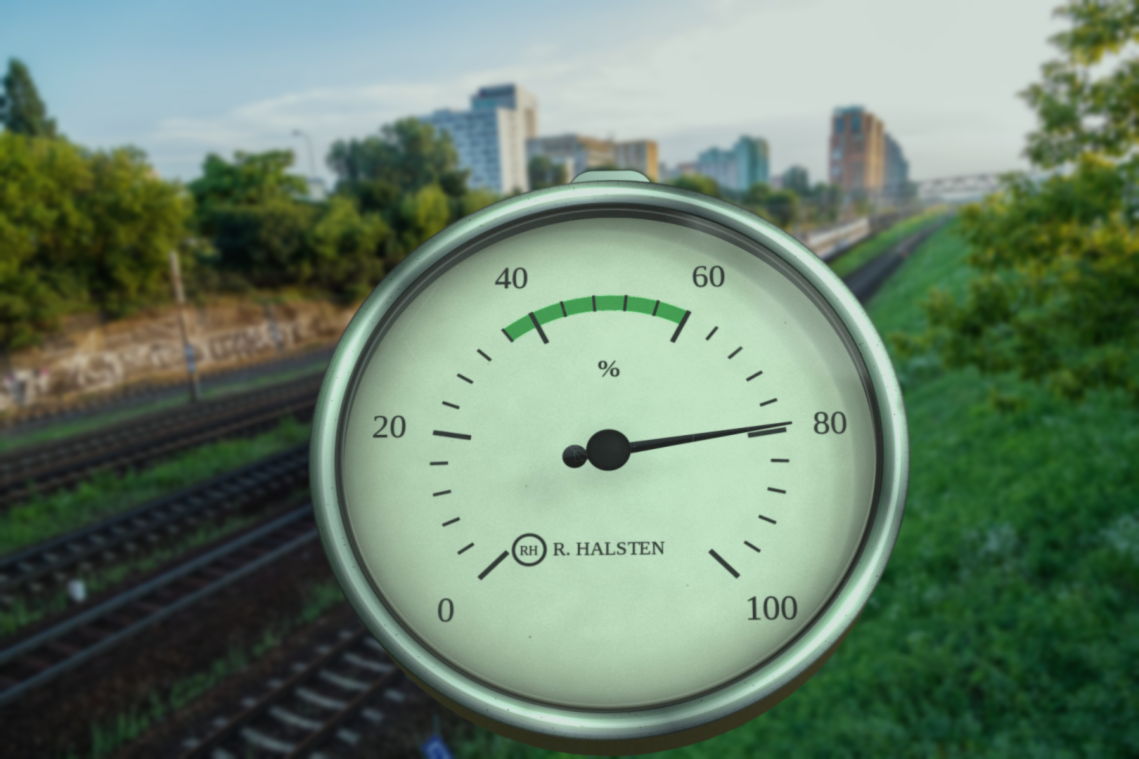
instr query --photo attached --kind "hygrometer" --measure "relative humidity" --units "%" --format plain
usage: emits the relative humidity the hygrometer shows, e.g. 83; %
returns 80; %
